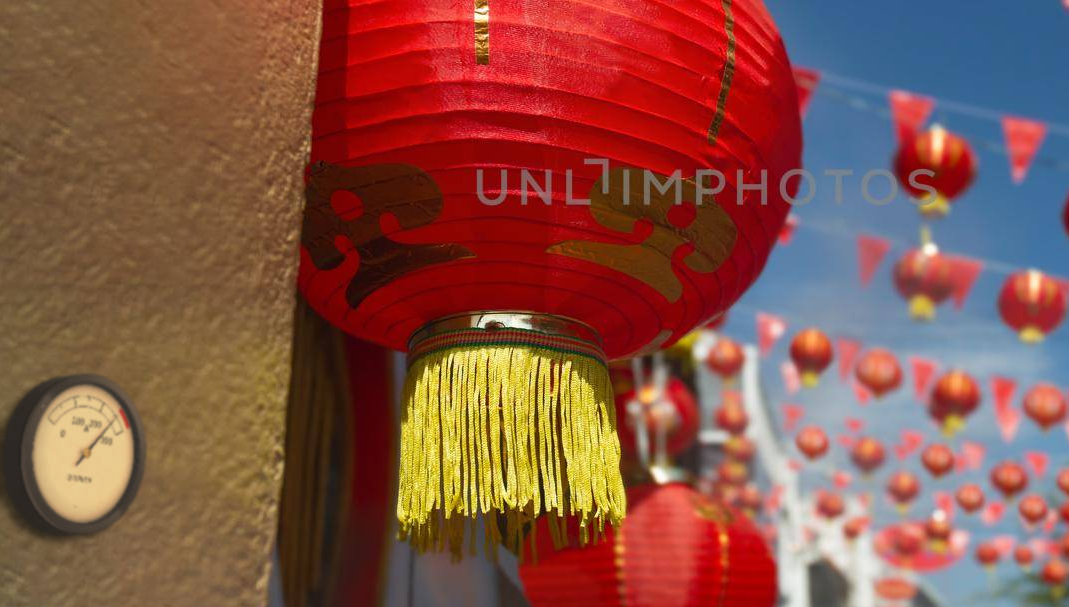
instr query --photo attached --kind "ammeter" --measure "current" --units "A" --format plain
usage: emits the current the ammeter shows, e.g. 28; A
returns 250; A
